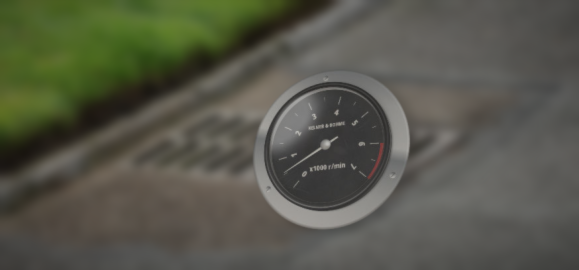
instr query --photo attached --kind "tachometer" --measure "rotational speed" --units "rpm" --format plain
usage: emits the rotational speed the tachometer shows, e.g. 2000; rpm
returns 500; rpm
